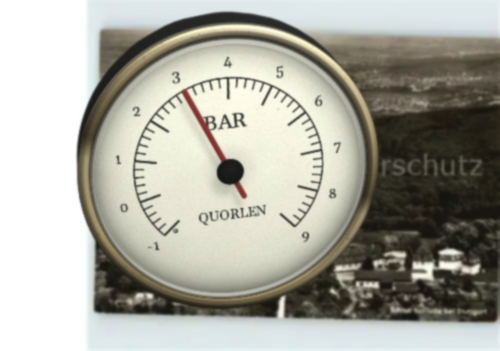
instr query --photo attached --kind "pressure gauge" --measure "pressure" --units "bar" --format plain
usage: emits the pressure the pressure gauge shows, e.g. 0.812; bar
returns 3; bar
